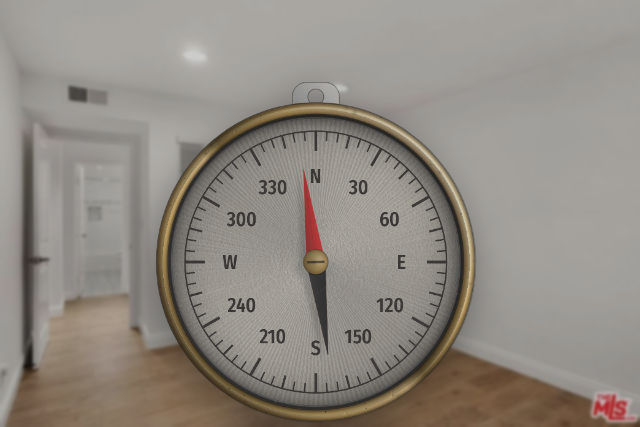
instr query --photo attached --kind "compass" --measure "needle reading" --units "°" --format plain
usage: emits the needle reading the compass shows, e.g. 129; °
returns 352.5; °
